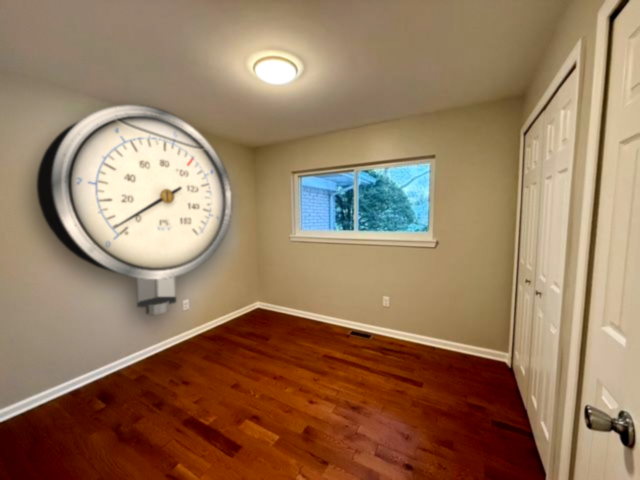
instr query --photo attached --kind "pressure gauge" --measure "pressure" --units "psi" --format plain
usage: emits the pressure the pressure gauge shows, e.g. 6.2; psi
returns 5; psi
